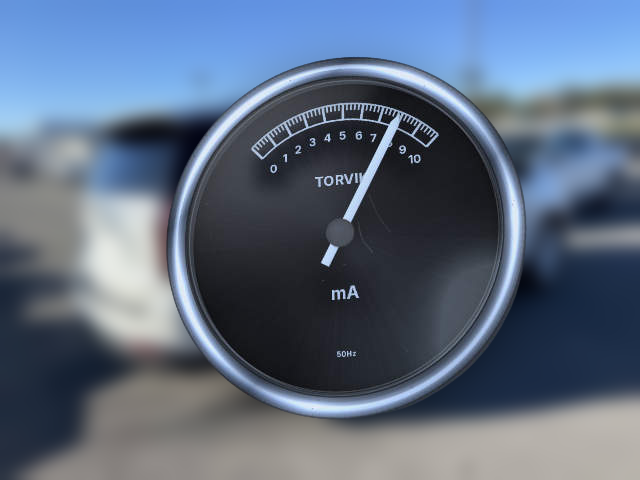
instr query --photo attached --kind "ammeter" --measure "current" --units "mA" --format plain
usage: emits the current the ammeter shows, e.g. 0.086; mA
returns 8; mA
